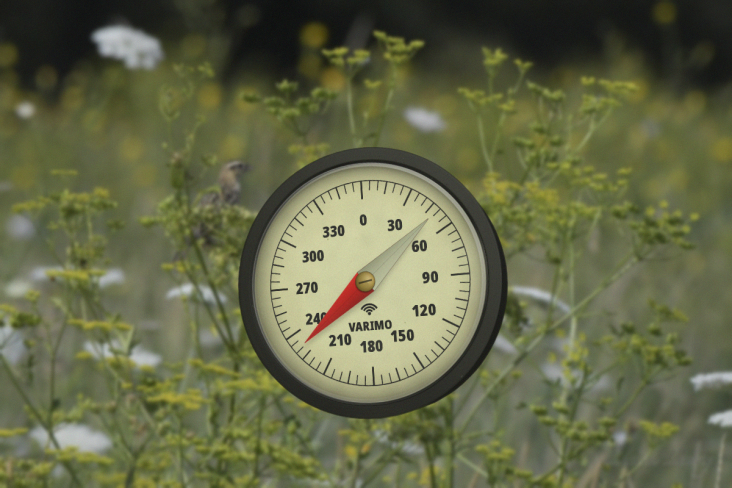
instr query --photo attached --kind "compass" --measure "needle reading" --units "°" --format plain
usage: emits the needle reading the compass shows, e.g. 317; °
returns 230; °
